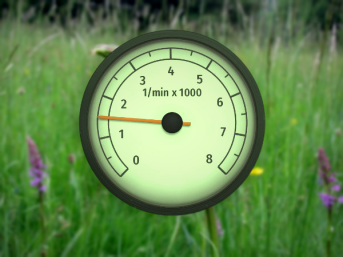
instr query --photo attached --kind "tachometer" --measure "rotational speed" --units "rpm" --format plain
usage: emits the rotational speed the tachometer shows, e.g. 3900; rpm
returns 1500; rpm
